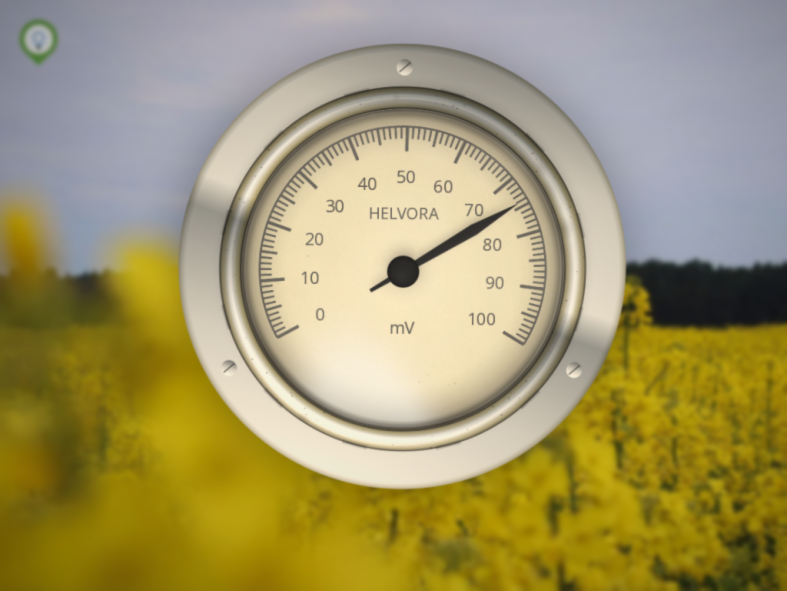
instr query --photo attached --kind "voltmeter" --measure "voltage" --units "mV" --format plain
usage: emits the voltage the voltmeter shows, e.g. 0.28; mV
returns 74; mV
